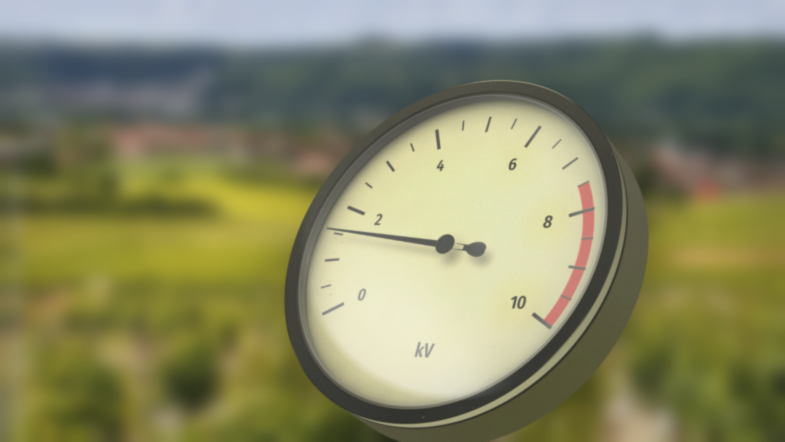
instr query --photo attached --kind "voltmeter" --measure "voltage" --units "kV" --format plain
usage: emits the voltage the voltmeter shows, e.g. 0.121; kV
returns 1.5; kV
